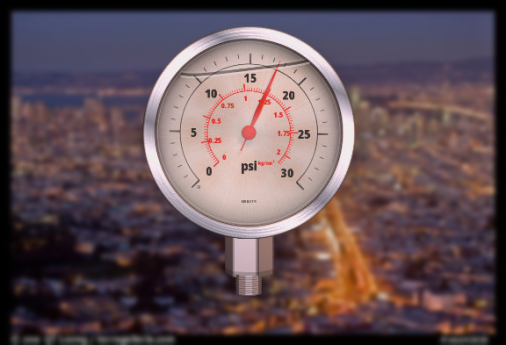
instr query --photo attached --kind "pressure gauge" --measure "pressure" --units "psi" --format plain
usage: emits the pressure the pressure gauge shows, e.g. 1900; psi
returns 17.5; psi
